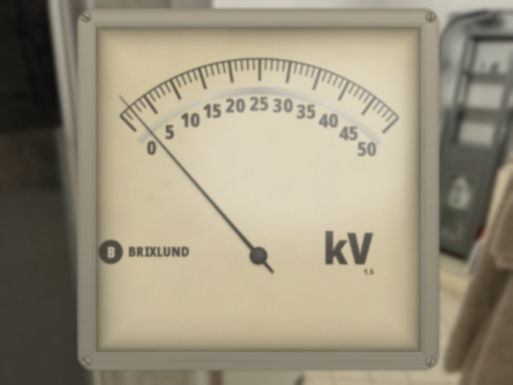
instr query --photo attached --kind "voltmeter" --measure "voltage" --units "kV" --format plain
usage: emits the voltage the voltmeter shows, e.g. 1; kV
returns 2; kV
